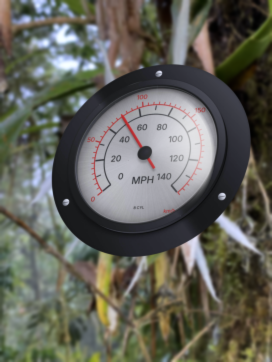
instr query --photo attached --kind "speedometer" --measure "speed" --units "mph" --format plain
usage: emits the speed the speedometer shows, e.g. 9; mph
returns 50; mph
